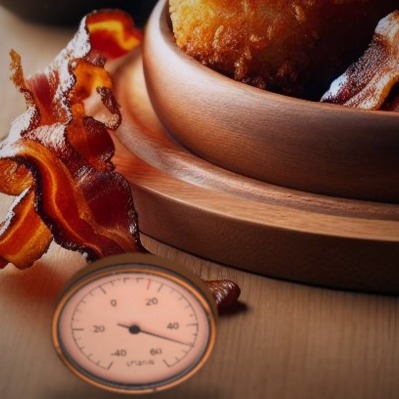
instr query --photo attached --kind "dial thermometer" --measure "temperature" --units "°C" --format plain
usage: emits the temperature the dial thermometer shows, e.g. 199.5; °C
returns 48; °C
